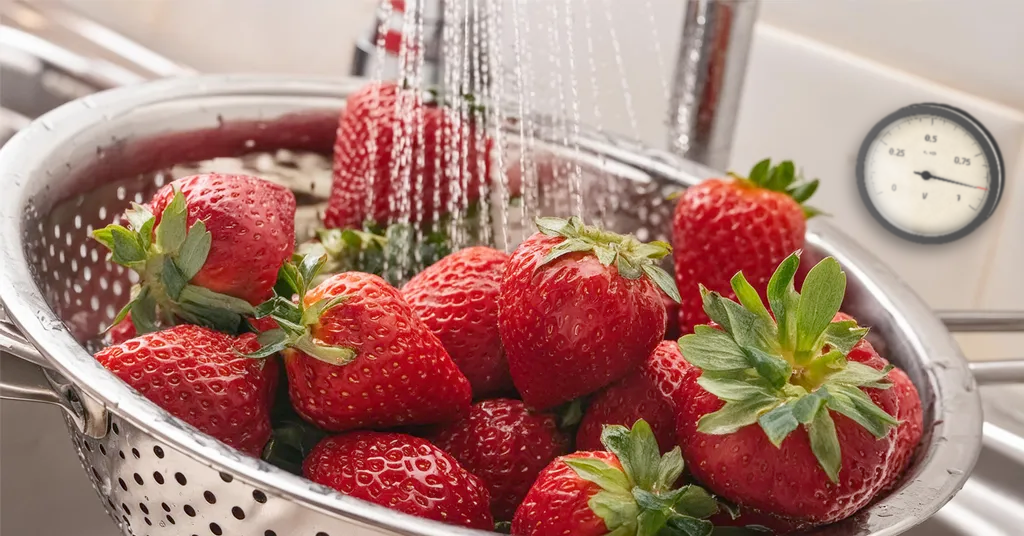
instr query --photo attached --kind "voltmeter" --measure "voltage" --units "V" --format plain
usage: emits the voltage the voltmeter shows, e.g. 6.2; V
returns 0.9; V
